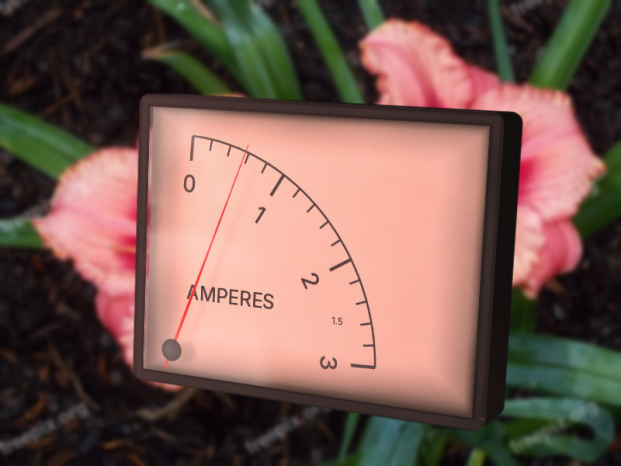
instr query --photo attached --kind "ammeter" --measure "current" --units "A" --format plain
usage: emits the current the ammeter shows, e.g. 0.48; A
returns 0.6; A
